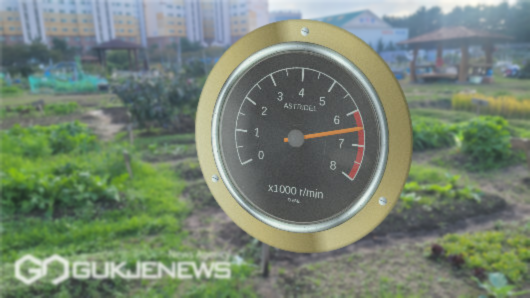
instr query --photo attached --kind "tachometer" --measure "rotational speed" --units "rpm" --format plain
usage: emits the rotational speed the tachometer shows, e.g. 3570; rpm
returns 6500; rpm
